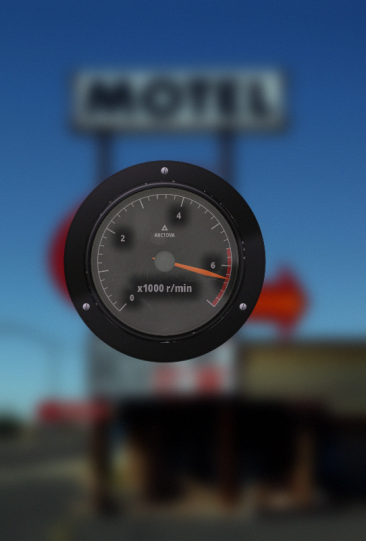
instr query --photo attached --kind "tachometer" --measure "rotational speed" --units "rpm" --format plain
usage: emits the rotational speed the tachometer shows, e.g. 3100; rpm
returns 6300; rpm
